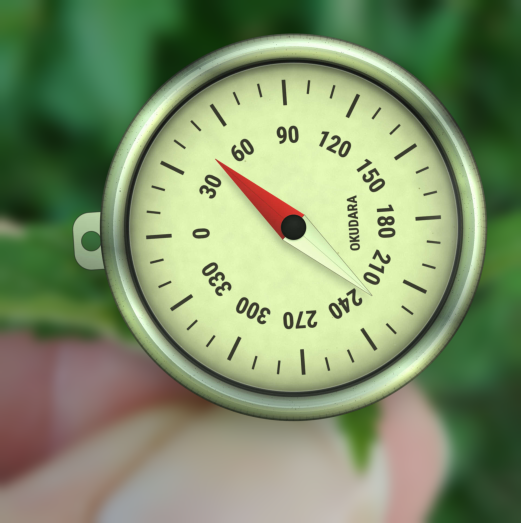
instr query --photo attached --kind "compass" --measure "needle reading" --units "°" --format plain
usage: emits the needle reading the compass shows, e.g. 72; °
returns 45; °
